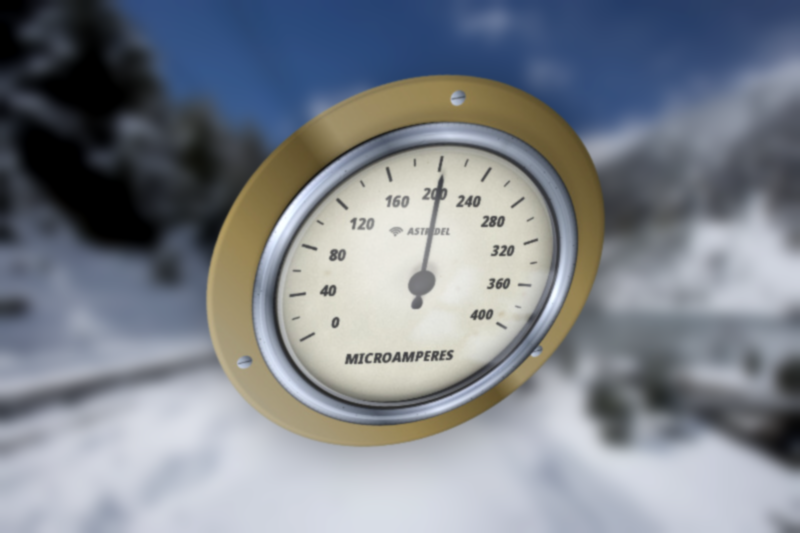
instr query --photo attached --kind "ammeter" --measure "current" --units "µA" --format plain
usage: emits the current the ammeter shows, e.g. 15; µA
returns 200; µA
